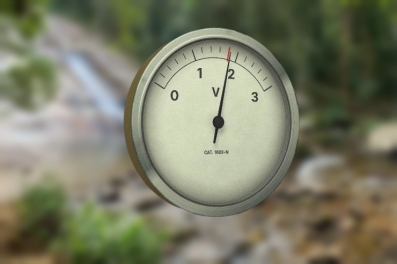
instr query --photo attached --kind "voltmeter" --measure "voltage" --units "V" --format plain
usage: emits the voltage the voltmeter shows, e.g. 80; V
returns 1.8; V
